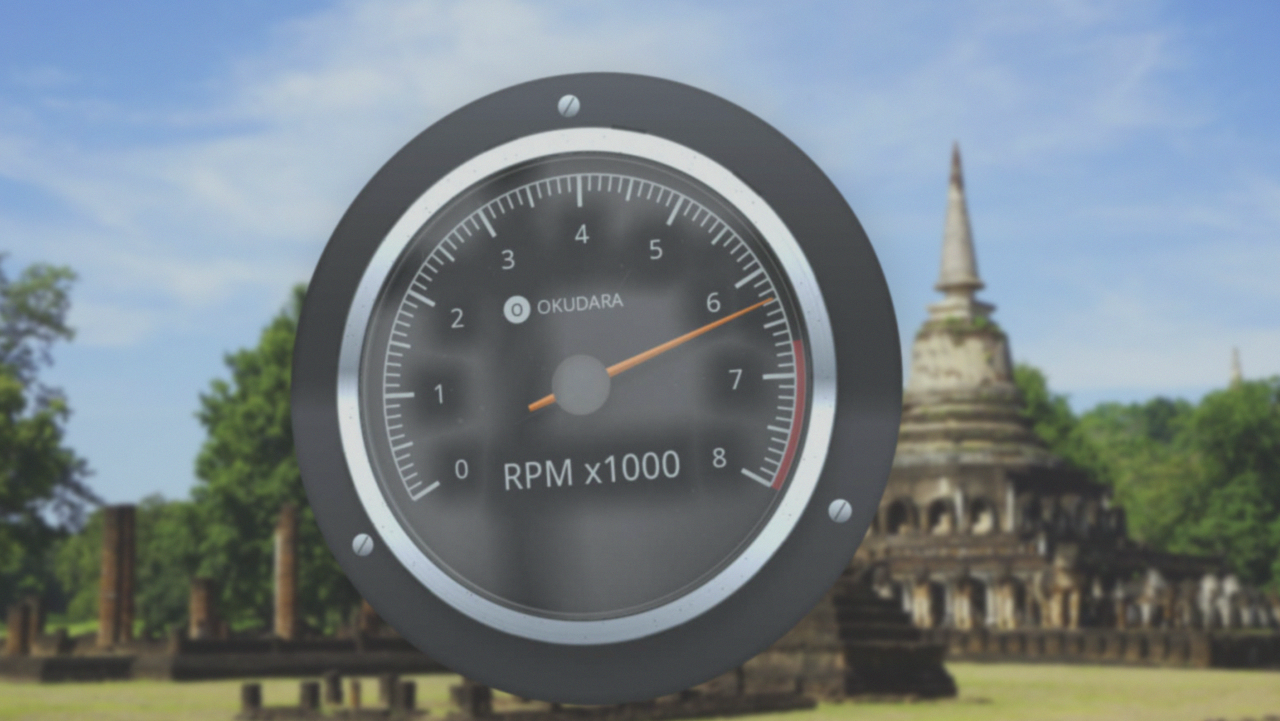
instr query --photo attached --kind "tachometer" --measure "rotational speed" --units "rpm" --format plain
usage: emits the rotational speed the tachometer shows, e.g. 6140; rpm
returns 6300; rpm
